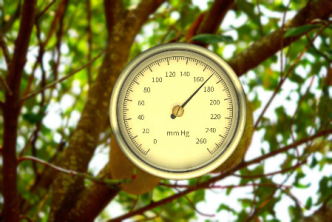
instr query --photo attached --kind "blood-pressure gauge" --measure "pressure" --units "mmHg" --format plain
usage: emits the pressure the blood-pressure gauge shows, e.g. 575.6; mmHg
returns 170; mmHg
